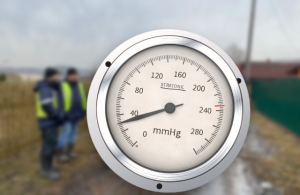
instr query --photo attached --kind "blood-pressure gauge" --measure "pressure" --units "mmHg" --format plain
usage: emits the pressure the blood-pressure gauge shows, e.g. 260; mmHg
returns 30; mmHg
